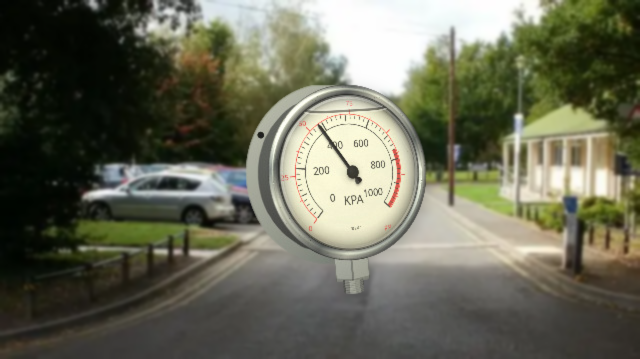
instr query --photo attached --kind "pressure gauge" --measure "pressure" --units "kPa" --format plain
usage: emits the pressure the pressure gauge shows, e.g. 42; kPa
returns 380; kPa
